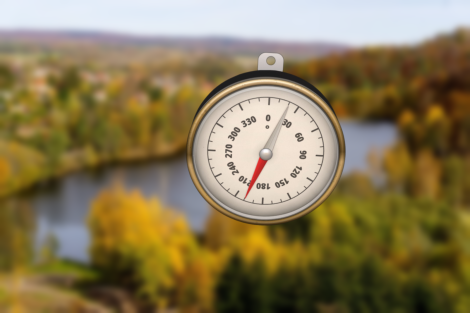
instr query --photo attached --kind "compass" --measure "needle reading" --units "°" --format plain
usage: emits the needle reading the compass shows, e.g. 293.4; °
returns 200; °
